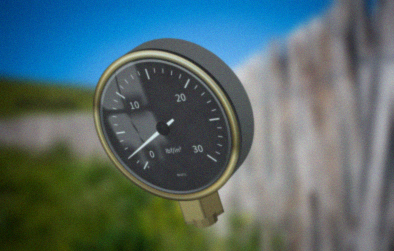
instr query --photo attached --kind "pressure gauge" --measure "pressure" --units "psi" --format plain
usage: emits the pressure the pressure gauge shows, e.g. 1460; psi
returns 2; psi
